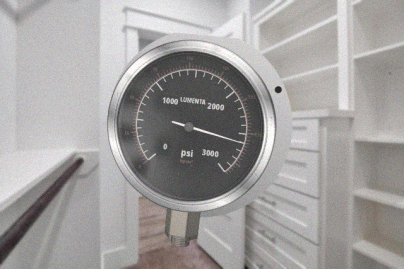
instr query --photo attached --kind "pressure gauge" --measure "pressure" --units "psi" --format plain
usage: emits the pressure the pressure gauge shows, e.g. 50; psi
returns 2600; psi
